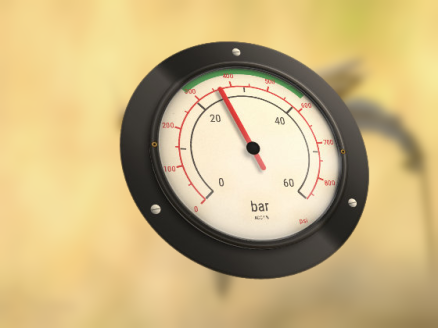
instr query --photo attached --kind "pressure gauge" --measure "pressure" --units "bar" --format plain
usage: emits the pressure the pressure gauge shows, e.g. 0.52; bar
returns 25; bar
